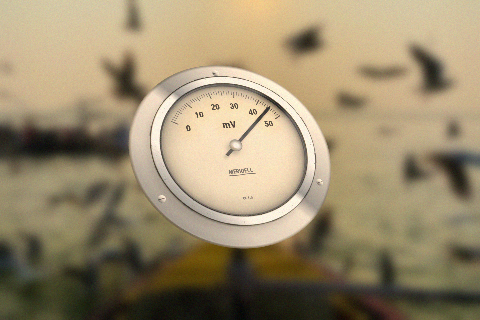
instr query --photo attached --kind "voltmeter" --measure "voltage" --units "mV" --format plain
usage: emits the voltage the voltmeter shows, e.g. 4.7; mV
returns 45; mV
